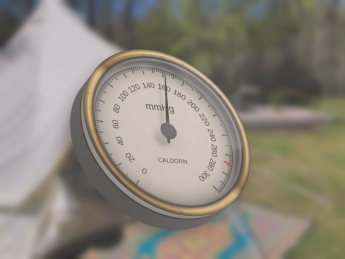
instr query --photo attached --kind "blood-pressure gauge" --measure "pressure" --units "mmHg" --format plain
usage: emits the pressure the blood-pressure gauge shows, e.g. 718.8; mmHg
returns 160; mmHg
